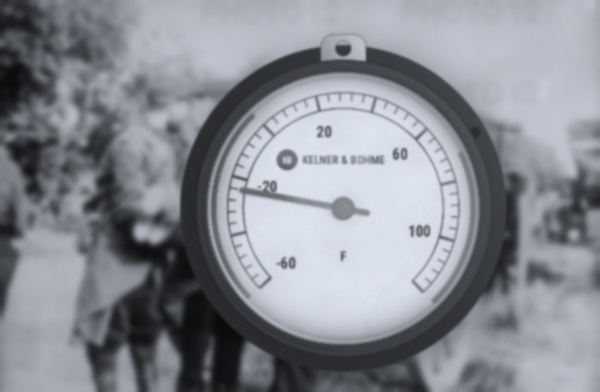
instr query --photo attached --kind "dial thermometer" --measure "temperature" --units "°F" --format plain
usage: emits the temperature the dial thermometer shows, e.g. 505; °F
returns -24; °F
